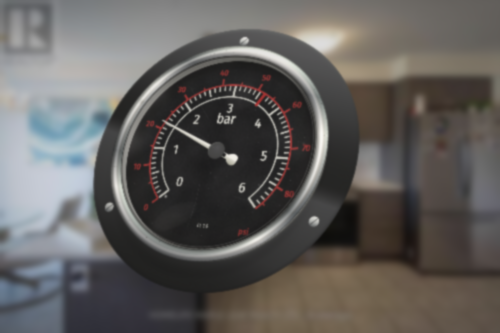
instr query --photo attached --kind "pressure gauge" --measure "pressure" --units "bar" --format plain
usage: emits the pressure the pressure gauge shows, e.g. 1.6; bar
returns 1.5; bar
